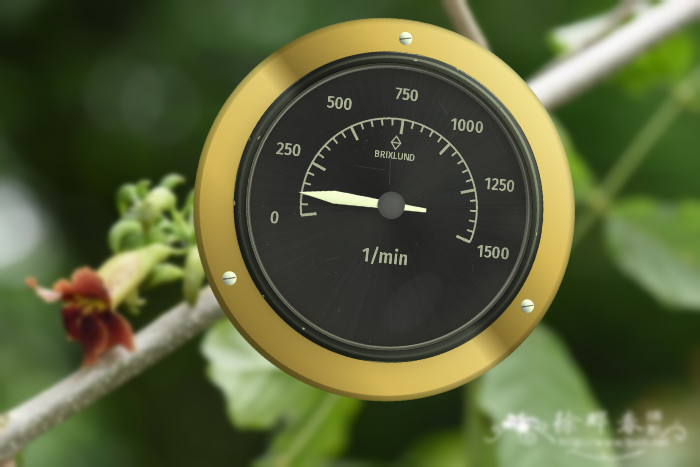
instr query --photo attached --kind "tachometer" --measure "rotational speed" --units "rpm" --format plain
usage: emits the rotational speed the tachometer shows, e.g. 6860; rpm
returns 100; rpm
